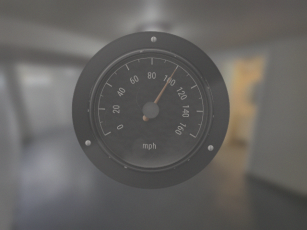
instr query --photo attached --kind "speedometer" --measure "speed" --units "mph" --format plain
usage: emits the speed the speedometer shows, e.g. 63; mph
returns 100; mph
